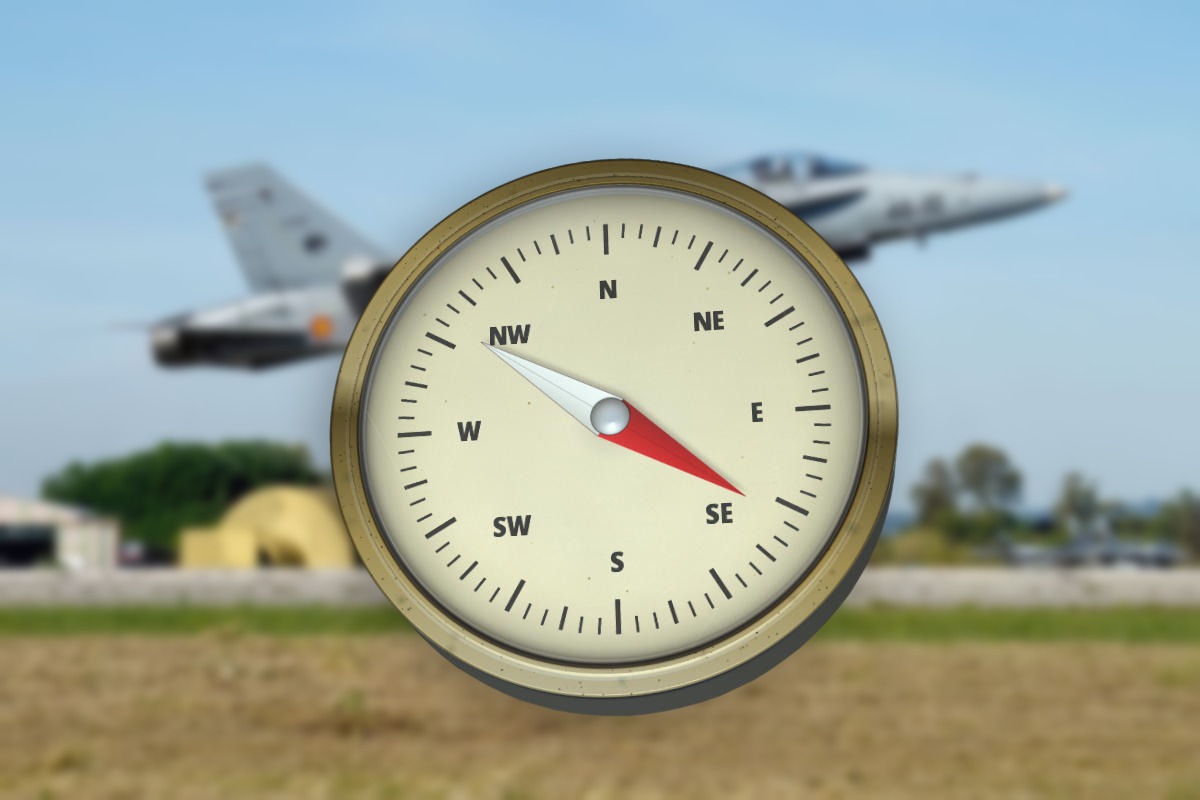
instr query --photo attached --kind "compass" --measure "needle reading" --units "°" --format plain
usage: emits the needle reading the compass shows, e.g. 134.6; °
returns 125; °
